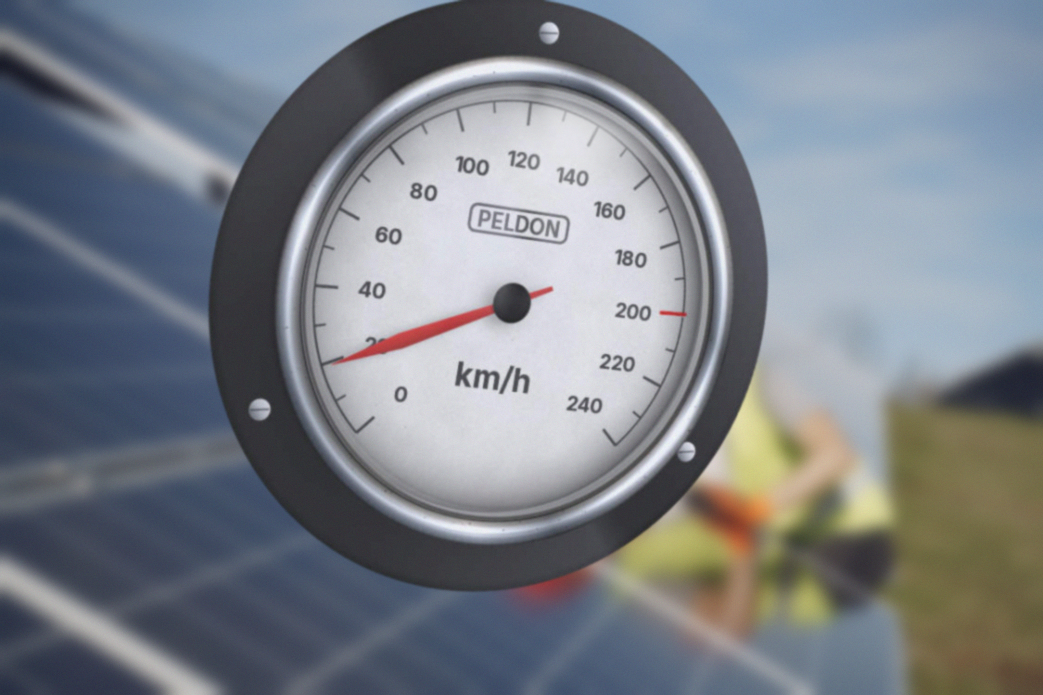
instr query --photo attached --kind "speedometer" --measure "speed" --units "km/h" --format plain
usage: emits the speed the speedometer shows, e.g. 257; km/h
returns 20; km/h
